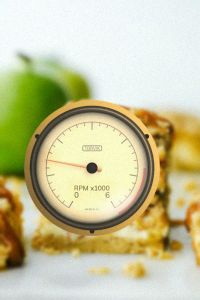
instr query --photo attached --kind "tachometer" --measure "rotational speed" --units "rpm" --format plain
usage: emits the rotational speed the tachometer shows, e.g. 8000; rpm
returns 1400; rpm
